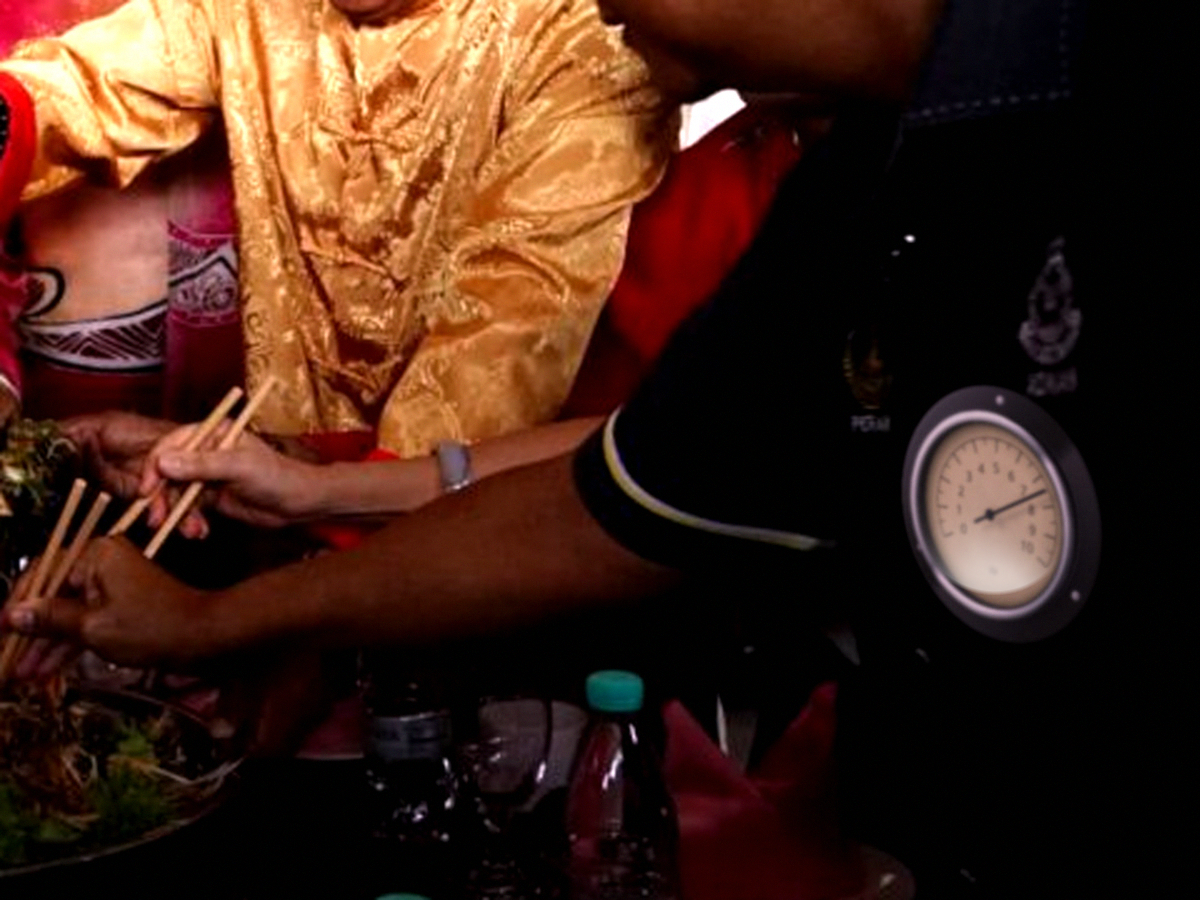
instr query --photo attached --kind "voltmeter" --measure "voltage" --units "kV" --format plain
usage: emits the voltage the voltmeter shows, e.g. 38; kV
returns 7.5; kV
